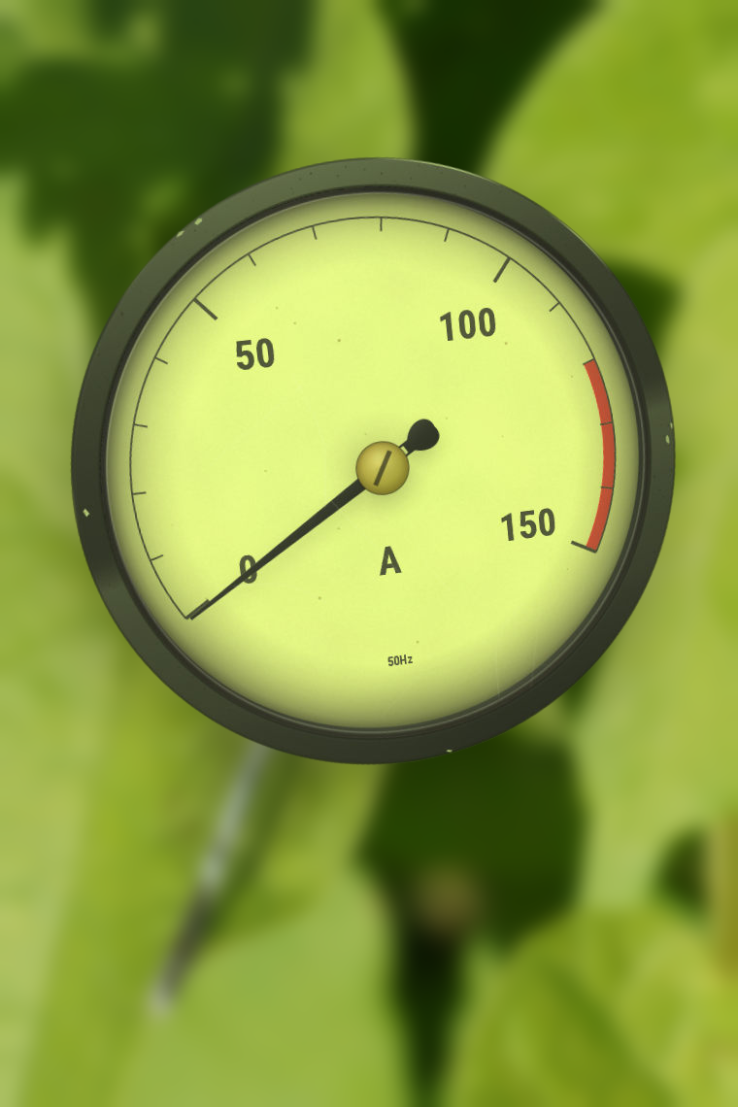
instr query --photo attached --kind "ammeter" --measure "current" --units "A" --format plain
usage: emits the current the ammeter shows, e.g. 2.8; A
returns 0; A
